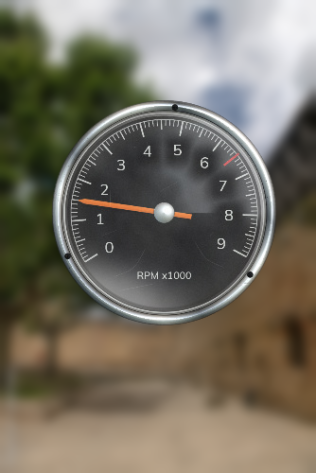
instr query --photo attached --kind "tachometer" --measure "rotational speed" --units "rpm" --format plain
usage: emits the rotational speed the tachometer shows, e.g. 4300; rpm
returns 1500; rpm
